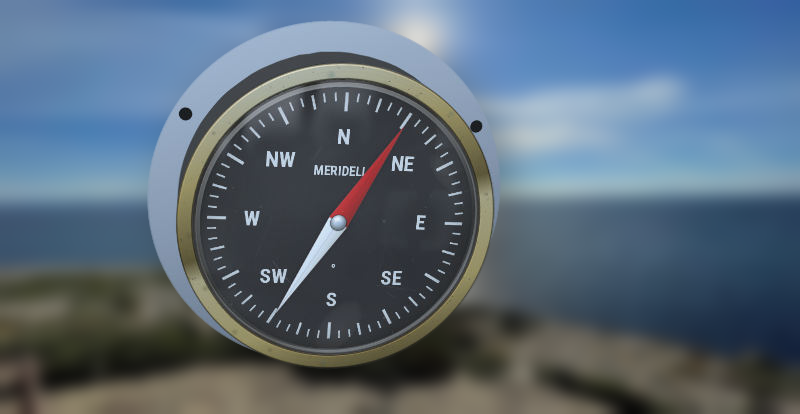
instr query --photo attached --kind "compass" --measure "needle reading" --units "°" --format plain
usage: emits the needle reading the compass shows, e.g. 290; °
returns 30; °
